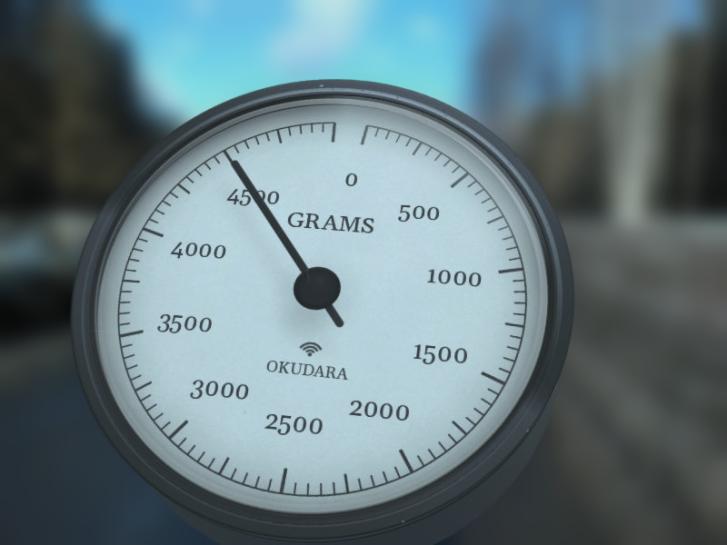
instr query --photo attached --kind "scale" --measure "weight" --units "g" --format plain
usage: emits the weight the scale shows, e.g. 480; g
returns 4500; g
